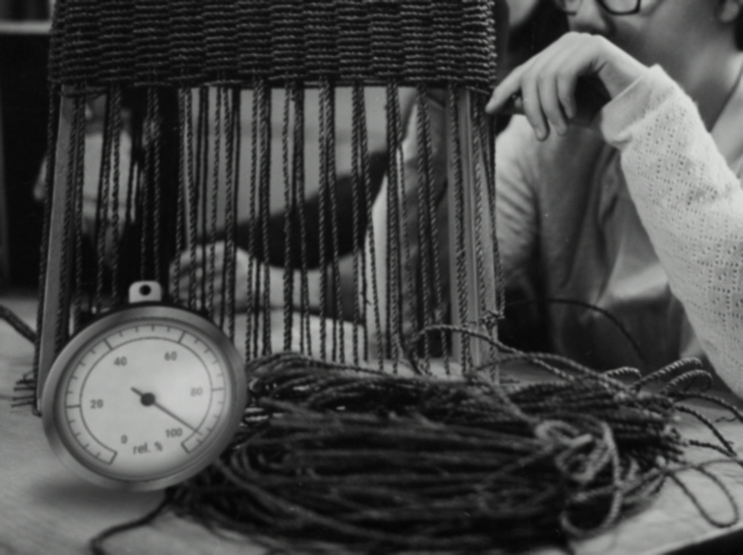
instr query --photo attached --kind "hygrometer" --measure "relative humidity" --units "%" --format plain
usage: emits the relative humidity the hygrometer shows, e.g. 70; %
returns 94; %
